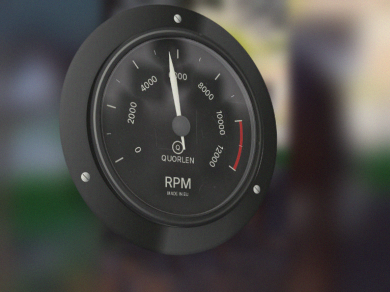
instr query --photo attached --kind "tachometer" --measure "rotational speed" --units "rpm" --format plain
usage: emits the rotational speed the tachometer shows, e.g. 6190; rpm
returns 5500; rpm
